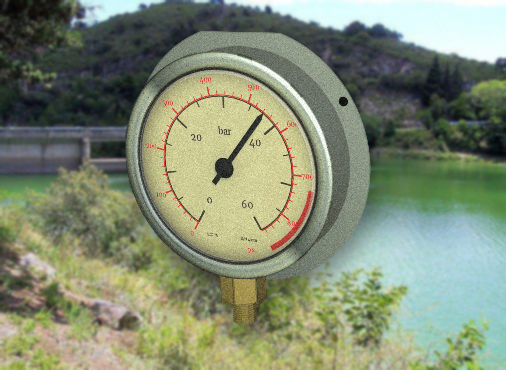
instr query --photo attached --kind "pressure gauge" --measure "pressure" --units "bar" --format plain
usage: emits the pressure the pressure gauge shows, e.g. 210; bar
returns 37.5; bar
